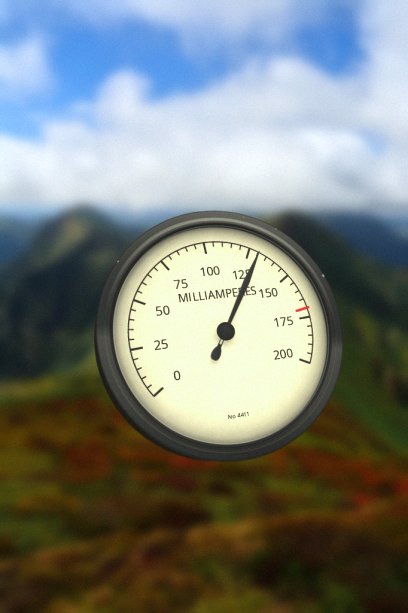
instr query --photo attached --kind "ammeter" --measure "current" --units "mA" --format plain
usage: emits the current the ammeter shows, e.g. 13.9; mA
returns 130; mA
